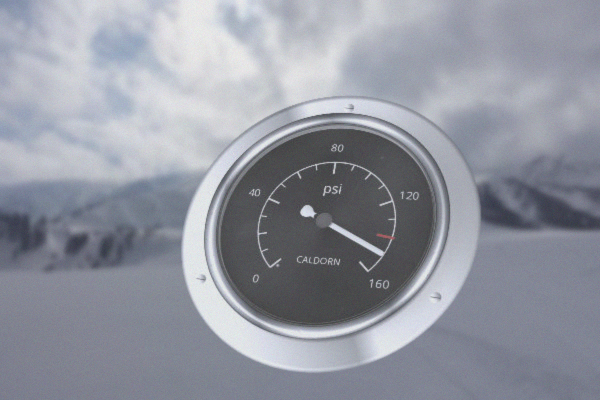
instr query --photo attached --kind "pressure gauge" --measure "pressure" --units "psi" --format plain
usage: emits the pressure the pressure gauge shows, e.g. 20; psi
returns 150; psi
